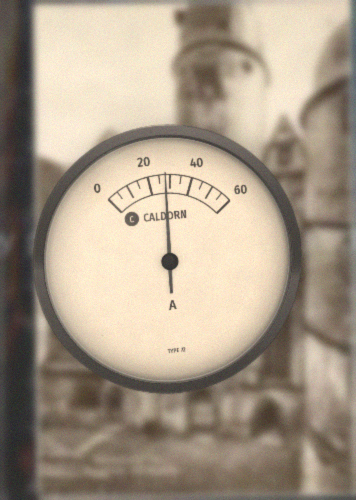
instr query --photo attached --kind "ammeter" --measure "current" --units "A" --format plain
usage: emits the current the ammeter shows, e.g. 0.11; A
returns 27.5; A
